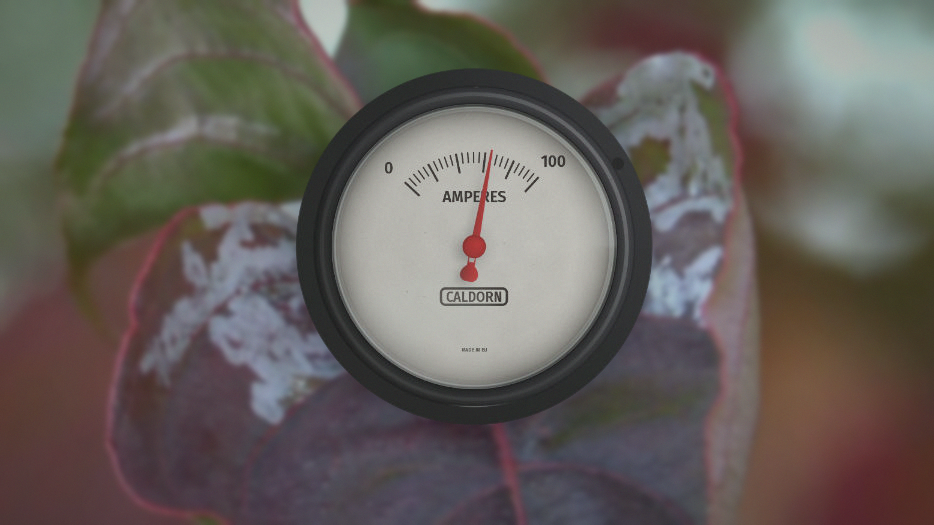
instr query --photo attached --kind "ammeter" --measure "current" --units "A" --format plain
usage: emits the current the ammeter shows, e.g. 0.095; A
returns 64; A
